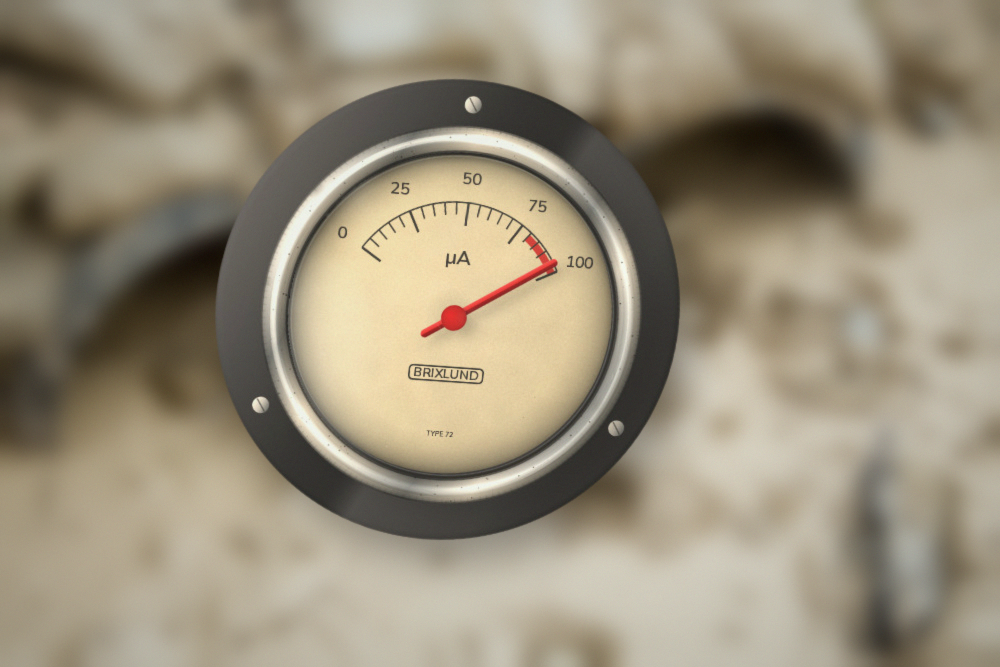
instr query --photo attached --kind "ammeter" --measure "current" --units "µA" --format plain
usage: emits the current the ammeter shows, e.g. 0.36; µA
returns 95; µA
